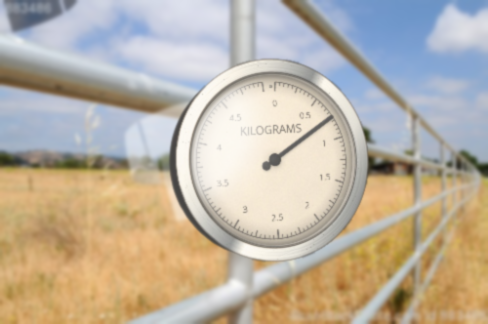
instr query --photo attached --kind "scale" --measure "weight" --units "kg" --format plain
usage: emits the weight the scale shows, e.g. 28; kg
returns 0.75; kg
